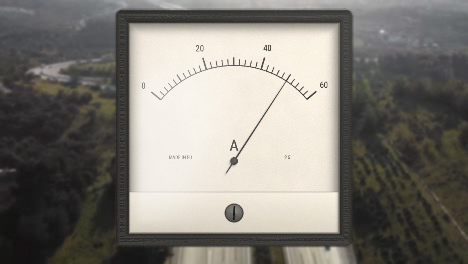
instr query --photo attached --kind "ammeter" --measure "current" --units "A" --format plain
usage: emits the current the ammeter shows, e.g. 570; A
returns 50; A
